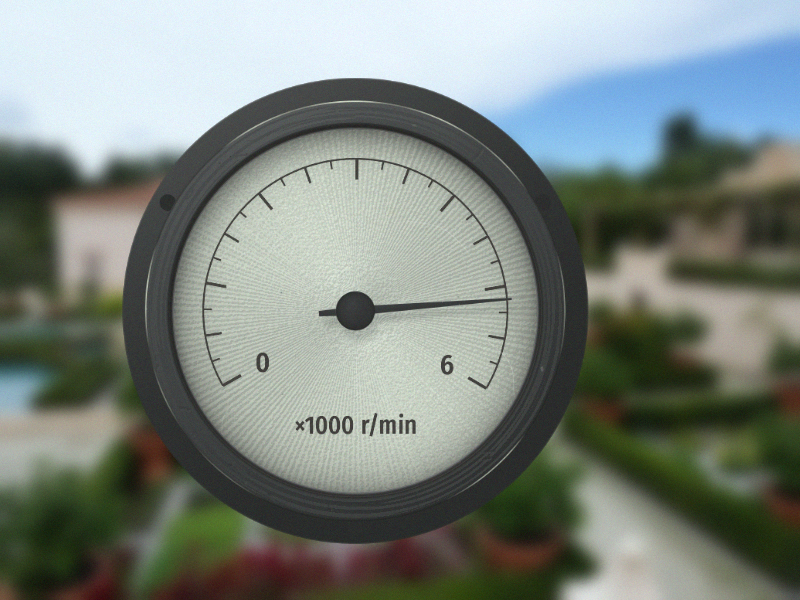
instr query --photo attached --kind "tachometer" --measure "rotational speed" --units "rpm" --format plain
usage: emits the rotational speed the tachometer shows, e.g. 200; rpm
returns 5125; rpm
